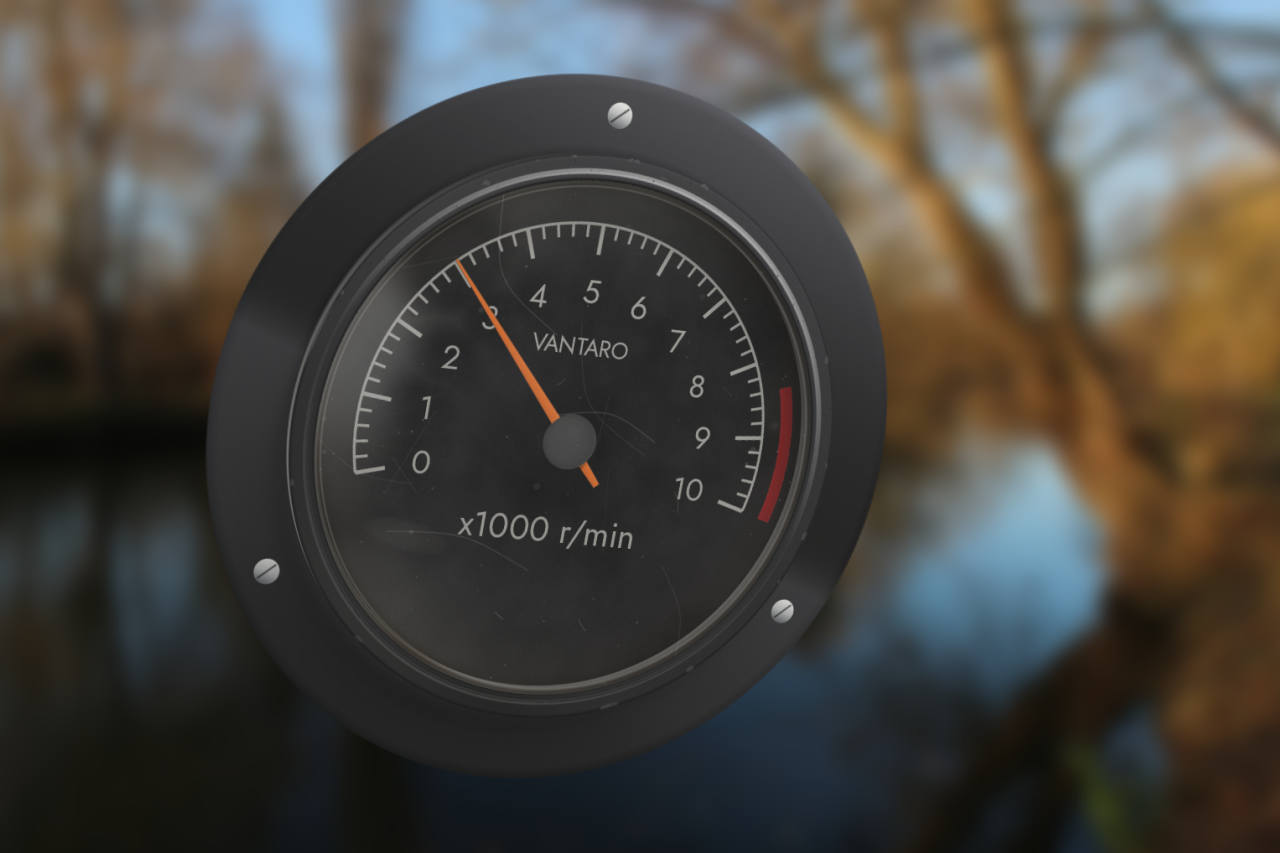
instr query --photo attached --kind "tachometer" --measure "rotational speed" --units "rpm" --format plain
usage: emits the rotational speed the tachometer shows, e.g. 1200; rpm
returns 3000; rpm
